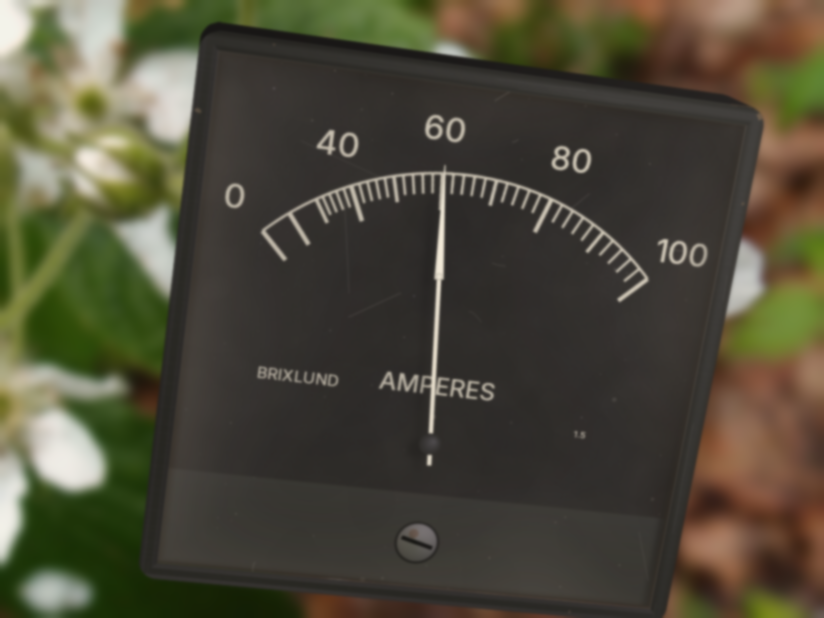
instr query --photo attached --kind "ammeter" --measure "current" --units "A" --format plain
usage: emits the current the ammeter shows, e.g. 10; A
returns 60; A
